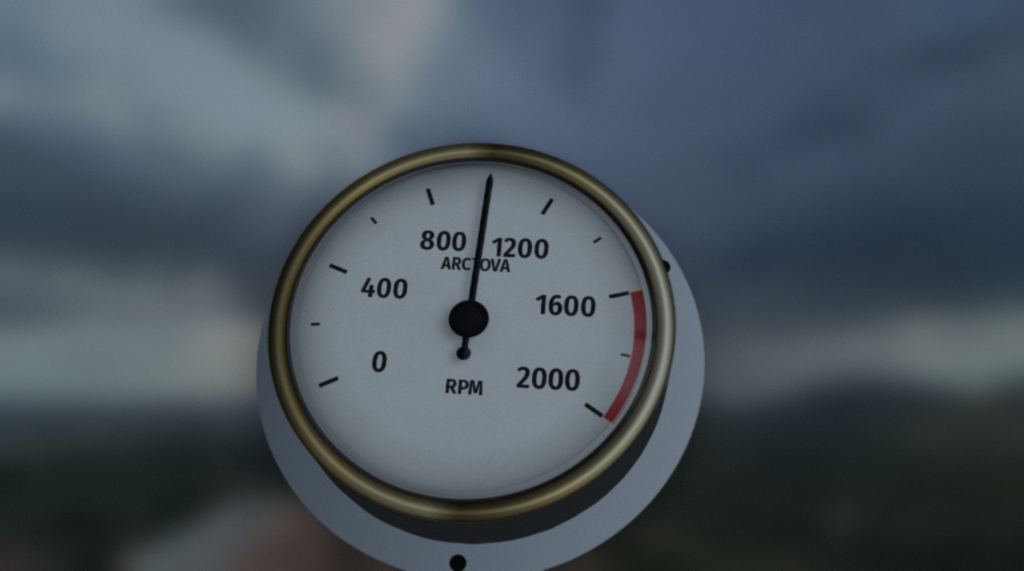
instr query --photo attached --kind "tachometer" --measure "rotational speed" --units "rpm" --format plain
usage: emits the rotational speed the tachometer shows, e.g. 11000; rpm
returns 1000; rpm
